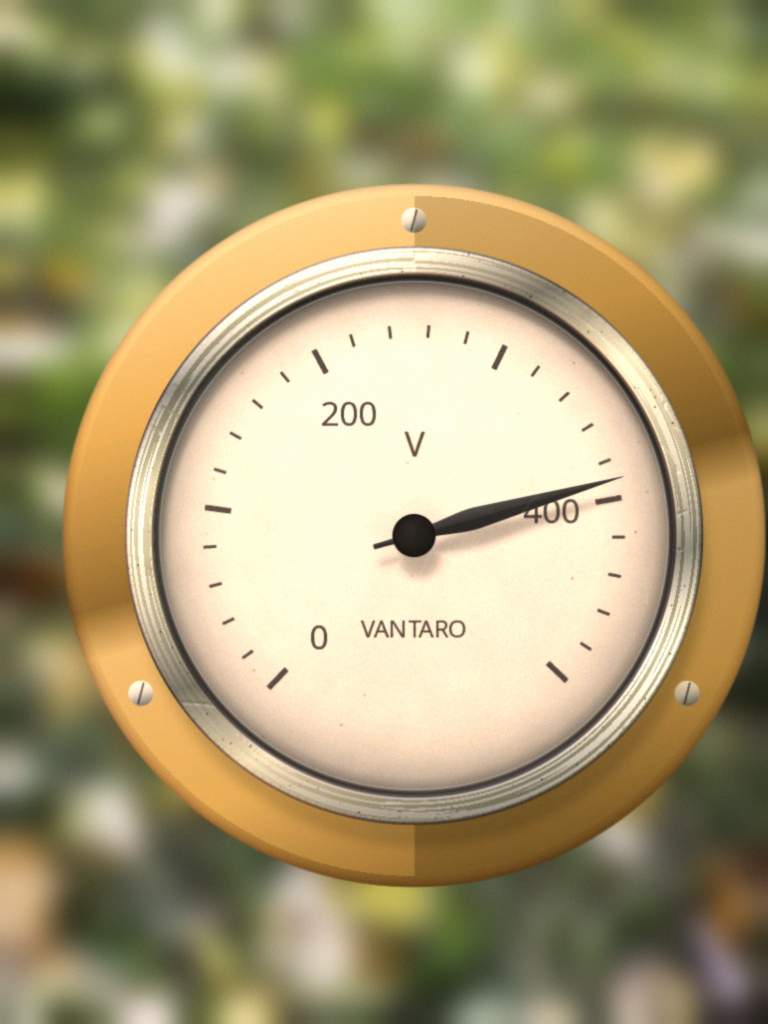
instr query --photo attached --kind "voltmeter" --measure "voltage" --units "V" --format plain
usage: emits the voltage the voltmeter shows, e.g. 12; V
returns 390; V
